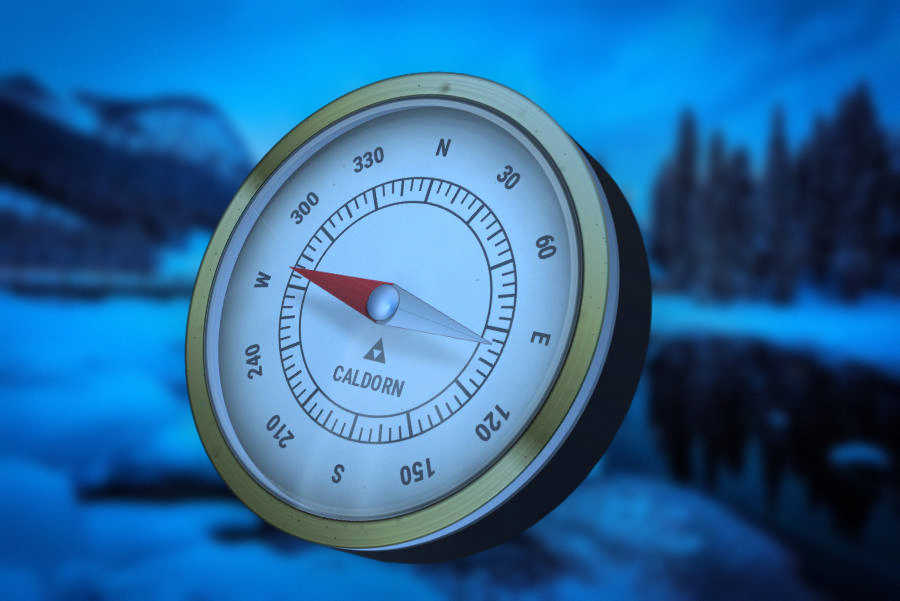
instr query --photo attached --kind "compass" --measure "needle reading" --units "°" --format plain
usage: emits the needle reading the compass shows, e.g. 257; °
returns 277.5; °
